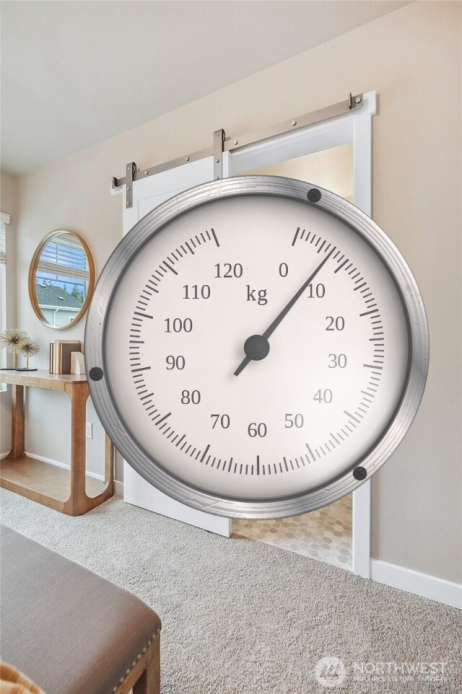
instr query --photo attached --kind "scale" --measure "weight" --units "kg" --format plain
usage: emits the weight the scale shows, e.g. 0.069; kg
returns 7; kg
